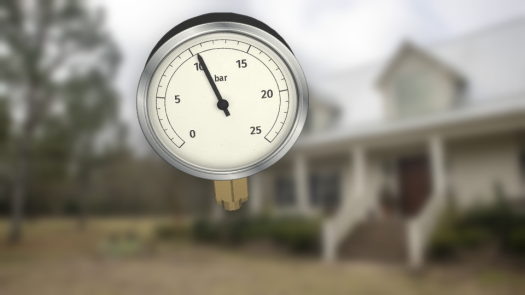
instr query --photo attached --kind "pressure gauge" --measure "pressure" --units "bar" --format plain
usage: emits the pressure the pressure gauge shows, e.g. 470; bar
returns 10.5; bar
